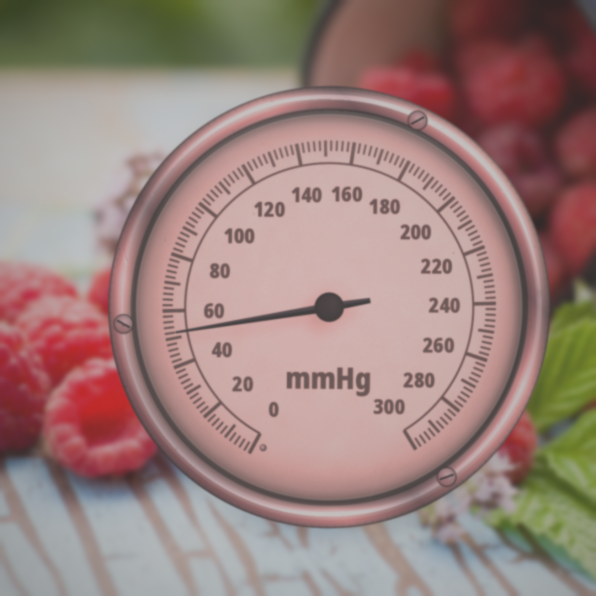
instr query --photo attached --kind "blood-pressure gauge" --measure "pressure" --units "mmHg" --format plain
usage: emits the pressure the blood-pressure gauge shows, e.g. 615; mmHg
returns 52; mmHg
